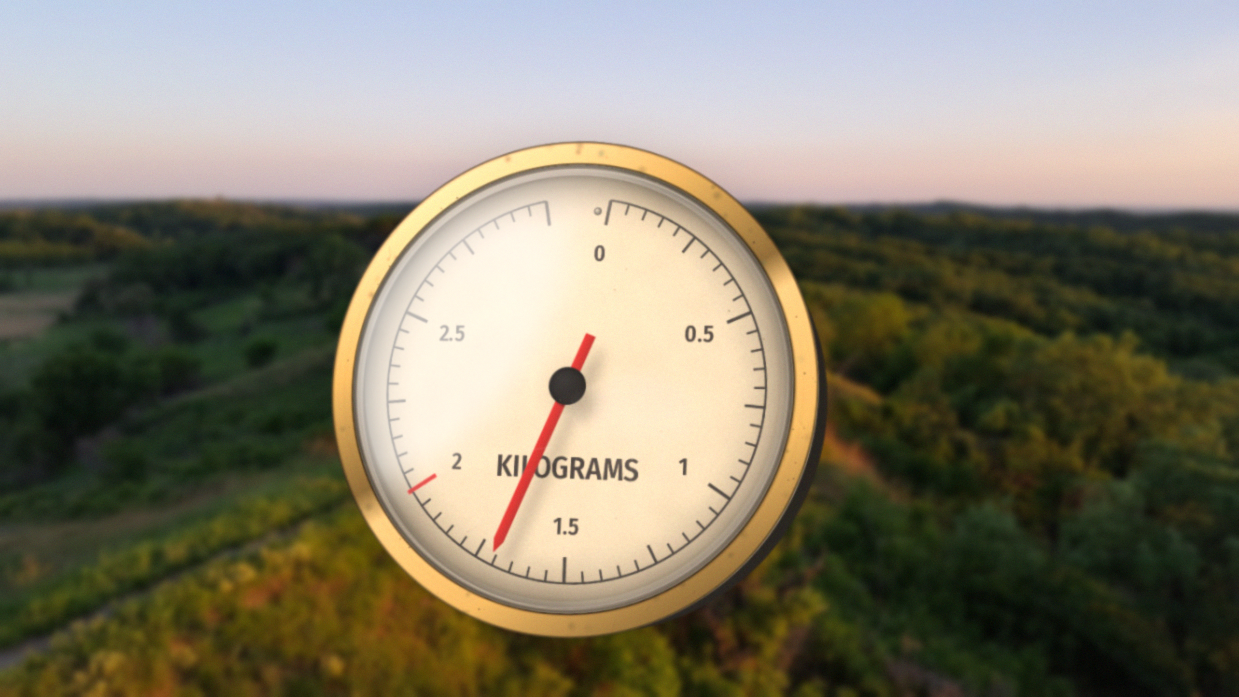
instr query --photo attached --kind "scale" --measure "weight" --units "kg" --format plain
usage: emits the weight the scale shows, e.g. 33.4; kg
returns 1.7; kg
